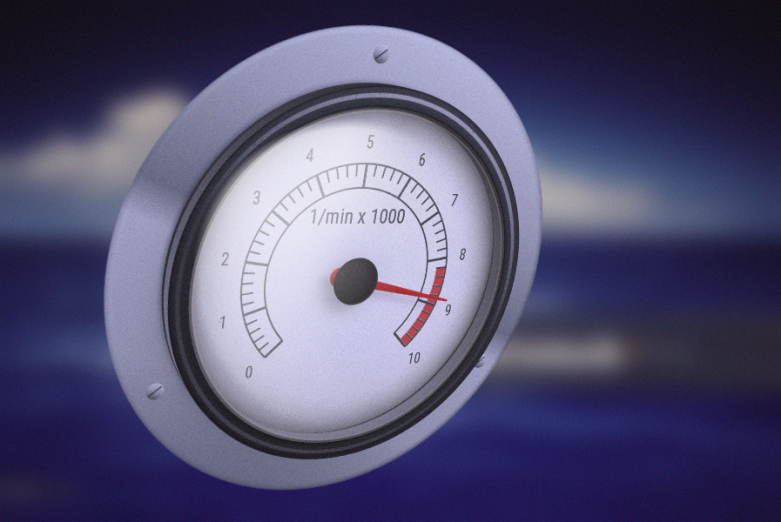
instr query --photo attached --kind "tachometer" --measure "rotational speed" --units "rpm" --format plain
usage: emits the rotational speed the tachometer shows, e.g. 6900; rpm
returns 8800; rpm
